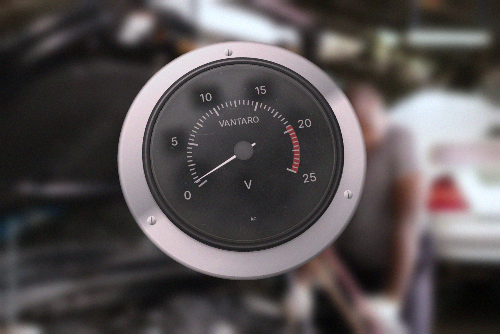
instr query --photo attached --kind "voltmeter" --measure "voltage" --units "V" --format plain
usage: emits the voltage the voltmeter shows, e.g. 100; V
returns 0.5; V
